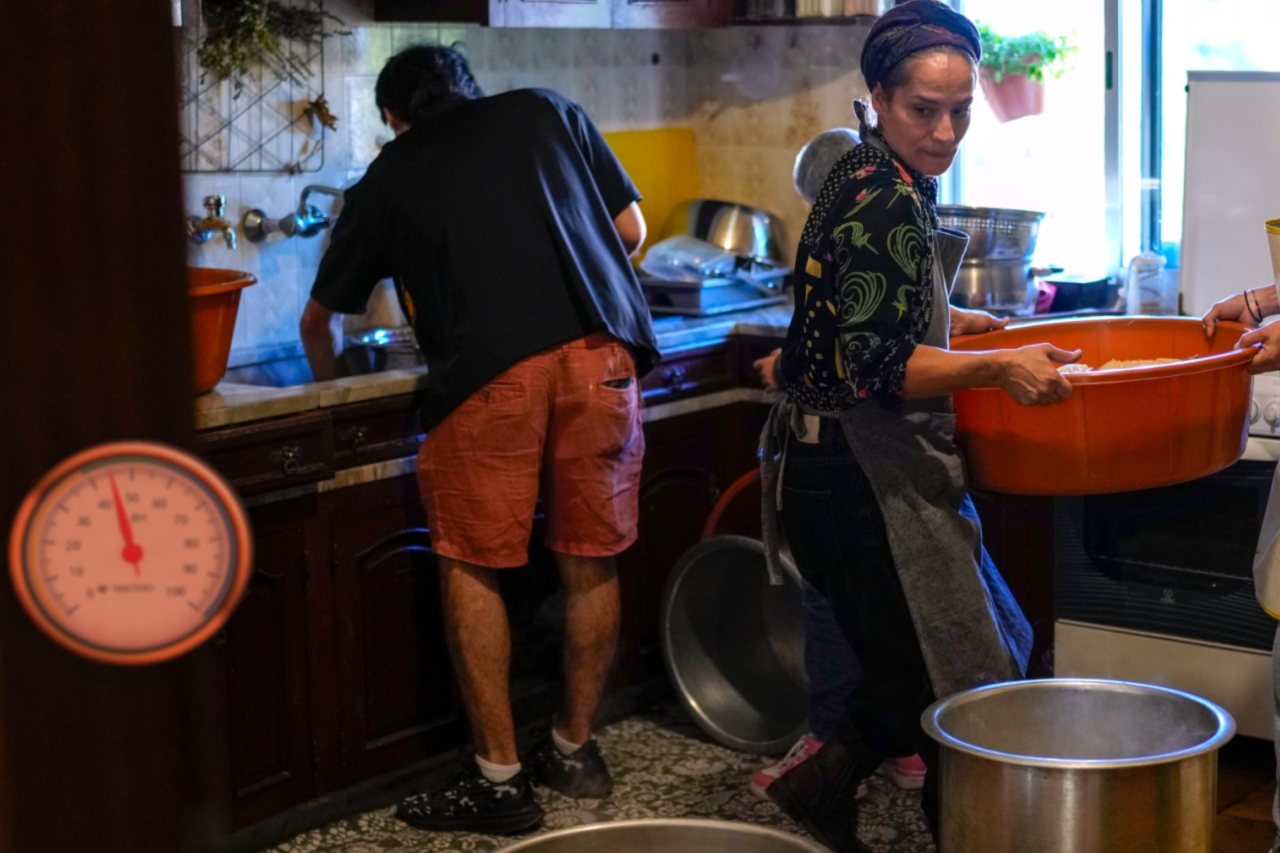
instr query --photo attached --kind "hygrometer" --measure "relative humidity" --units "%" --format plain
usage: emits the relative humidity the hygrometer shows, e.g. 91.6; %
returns 45; %
